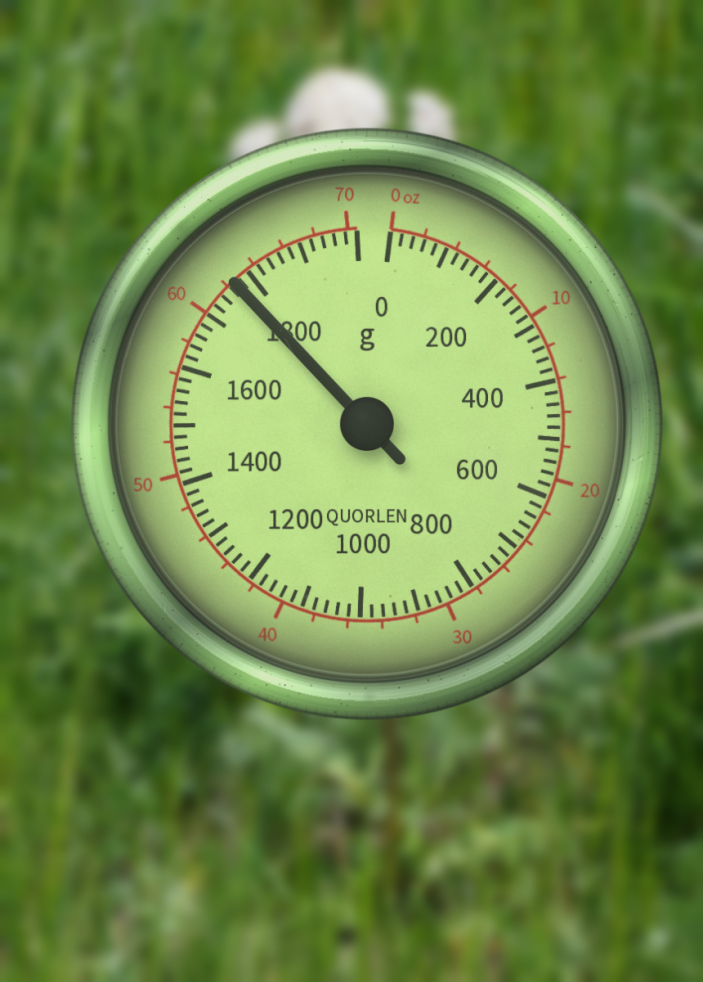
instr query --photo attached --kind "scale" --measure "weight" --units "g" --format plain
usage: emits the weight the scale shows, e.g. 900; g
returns 1770; g
